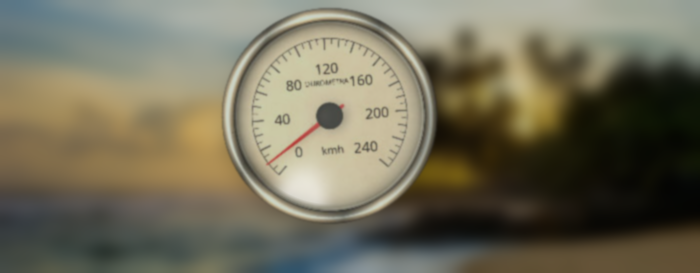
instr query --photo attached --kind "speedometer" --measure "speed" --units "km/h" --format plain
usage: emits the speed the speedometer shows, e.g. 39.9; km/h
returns 10; km/h
